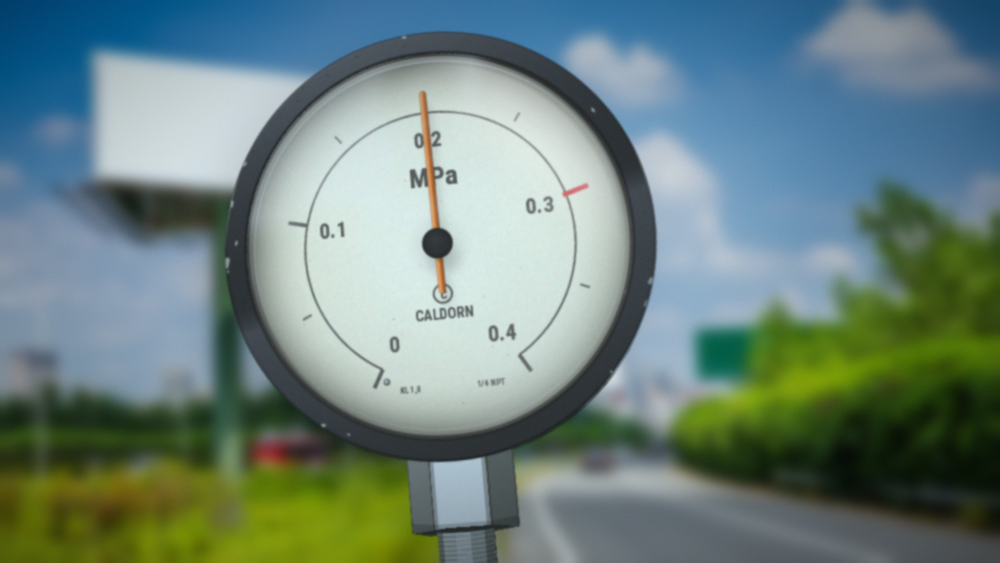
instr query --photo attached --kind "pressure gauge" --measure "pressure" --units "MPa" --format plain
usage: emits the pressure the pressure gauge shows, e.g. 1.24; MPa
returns 0.2; MPa
